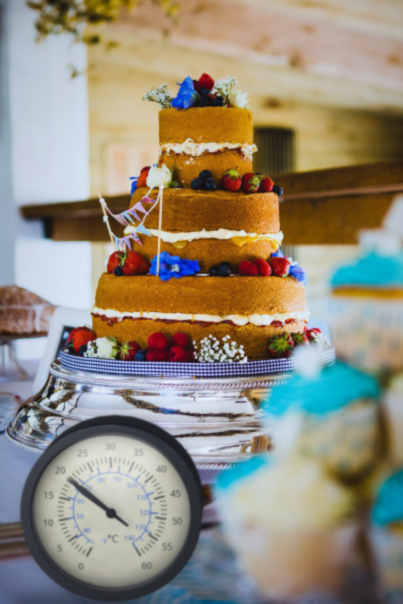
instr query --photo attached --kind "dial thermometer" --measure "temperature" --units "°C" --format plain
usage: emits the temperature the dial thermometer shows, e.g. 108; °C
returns 20; °C
